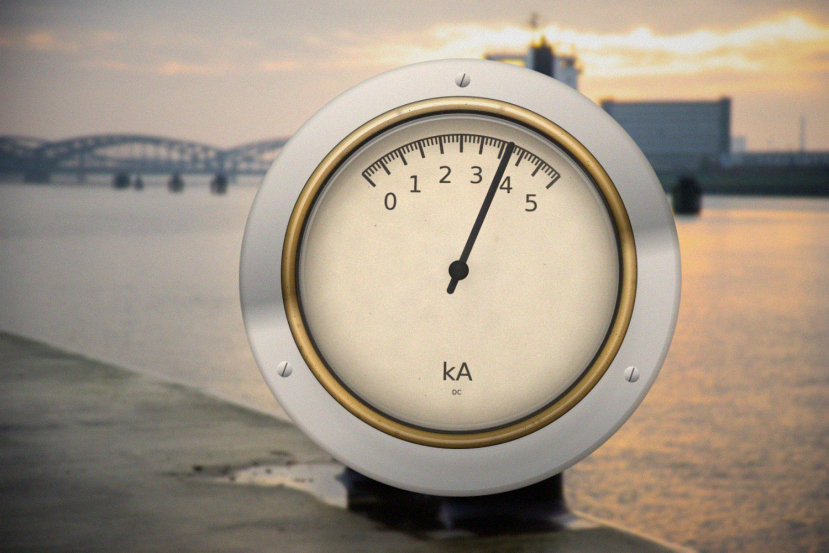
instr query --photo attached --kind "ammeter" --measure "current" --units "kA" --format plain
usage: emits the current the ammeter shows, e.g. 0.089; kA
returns 3.7; kA
